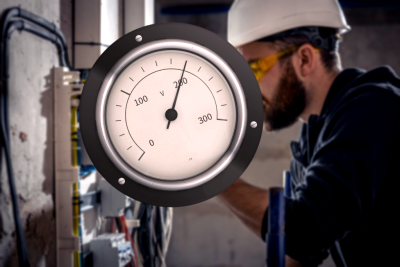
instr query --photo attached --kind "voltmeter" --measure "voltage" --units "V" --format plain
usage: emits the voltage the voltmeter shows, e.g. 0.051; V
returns 200; V
